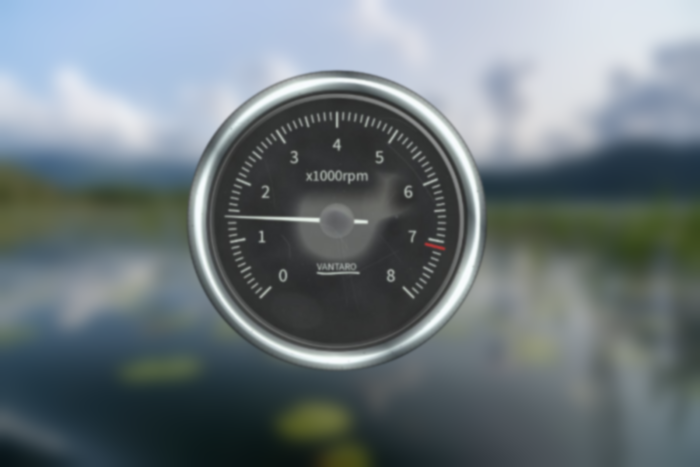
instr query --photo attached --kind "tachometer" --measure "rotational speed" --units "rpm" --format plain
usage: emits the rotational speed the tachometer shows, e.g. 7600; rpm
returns 1400; rpm
